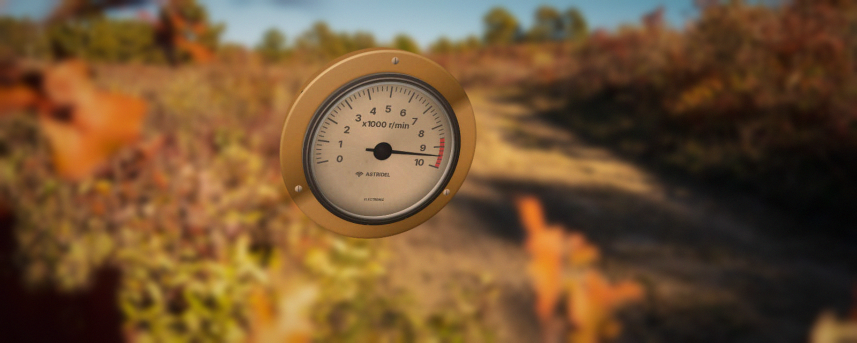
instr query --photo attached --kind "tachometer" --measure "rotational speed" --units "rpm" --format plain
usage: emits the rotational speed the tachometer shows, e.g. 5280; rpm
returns 9400; rpm
